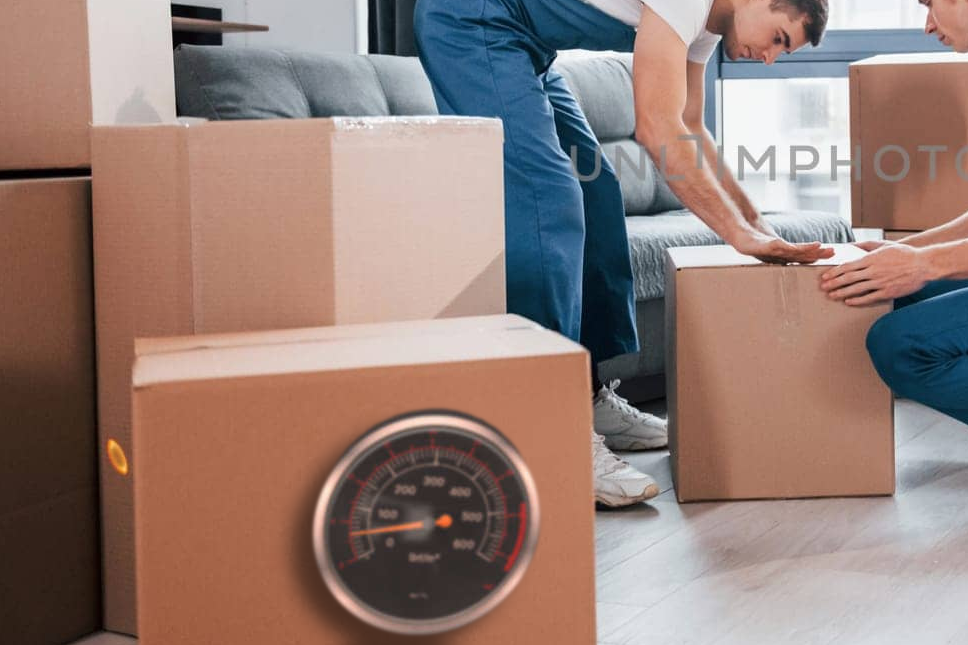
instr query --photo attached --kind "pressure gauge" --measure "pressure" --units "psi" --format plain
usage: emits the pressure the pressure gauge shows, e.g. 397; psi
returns 50; psi
